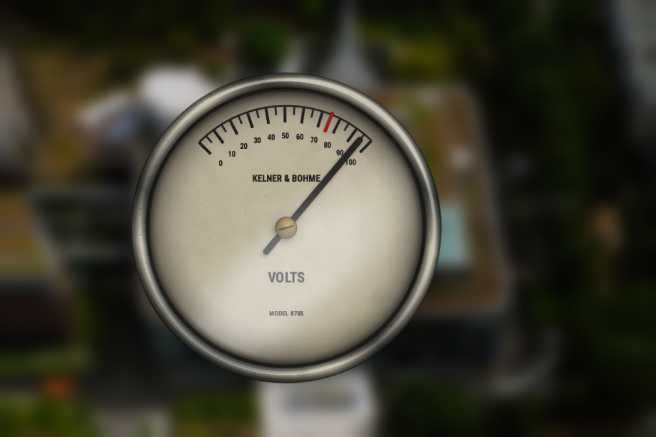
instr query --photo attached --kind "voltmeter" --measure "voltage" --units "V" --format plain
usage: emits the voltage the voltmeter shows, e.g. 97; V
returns 95; V
